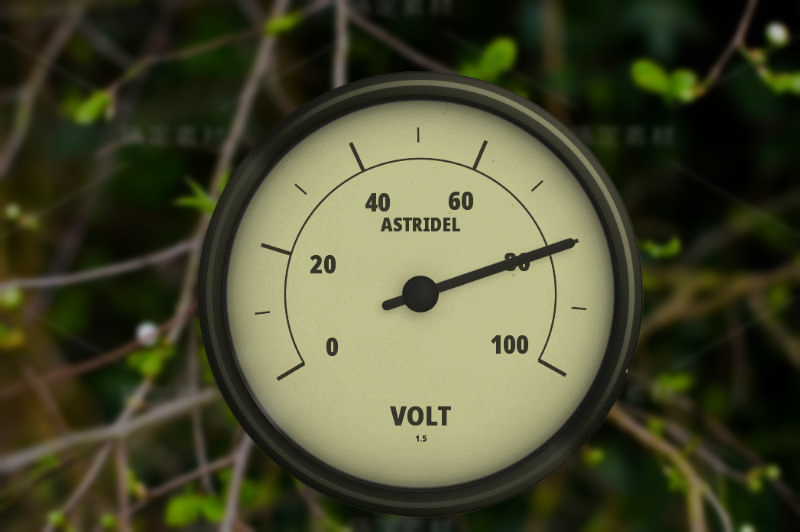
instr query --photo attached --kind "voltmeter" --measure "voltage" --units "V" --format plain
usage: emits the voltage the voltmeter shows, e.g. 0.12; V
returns 80; V
